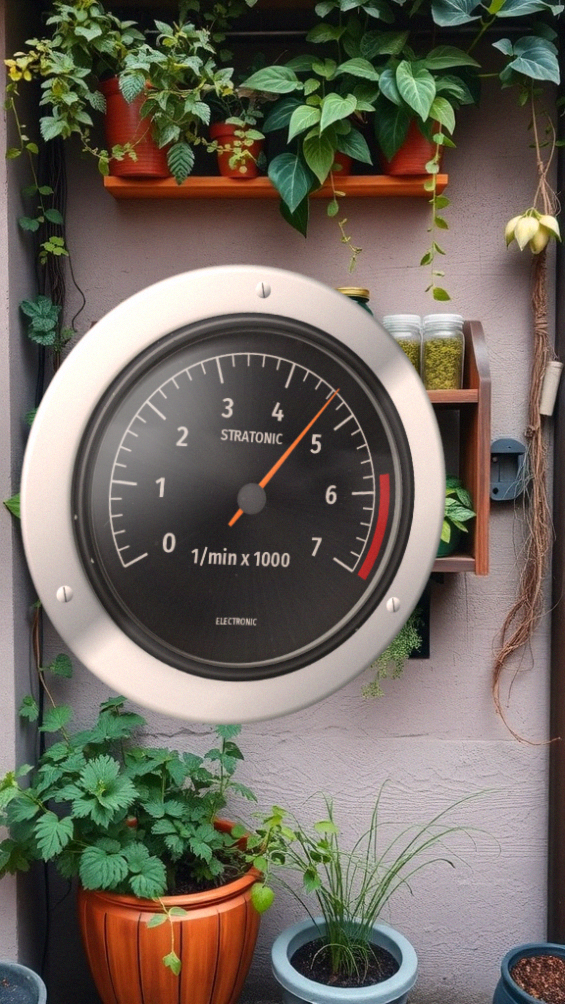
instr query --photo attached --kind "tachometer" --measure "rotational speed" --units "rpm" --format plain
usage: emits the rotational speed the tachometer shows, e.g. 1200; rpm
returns 4600; rpm
